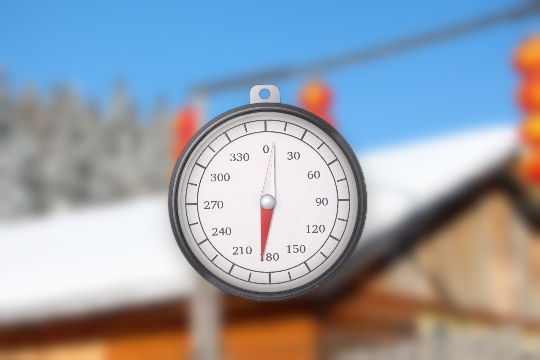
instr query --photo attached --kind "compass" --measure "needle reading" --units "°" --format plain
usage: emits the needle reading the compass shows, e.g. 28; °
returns 187.5; °
